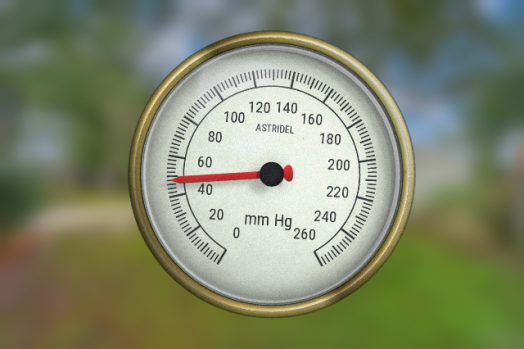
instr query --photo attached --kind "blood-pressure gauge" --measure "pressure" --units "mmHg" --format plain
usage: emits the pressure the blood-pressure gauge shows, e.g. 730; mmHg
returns 48; mmHg
